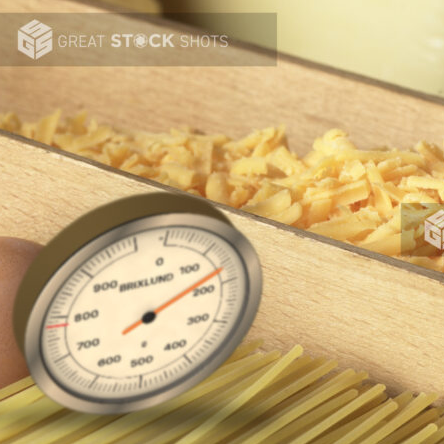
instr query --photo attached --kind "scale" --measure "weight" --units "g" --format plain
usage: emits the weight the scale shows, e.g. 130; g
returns 150; g
